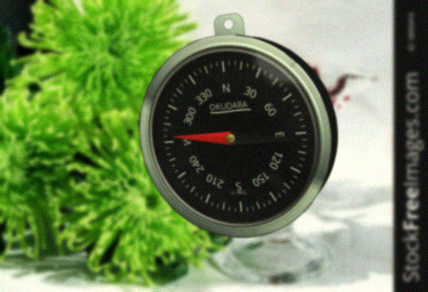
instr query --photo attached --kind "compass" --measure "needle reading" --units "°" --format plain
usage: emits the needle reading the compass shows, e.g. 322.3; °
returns 275; °
